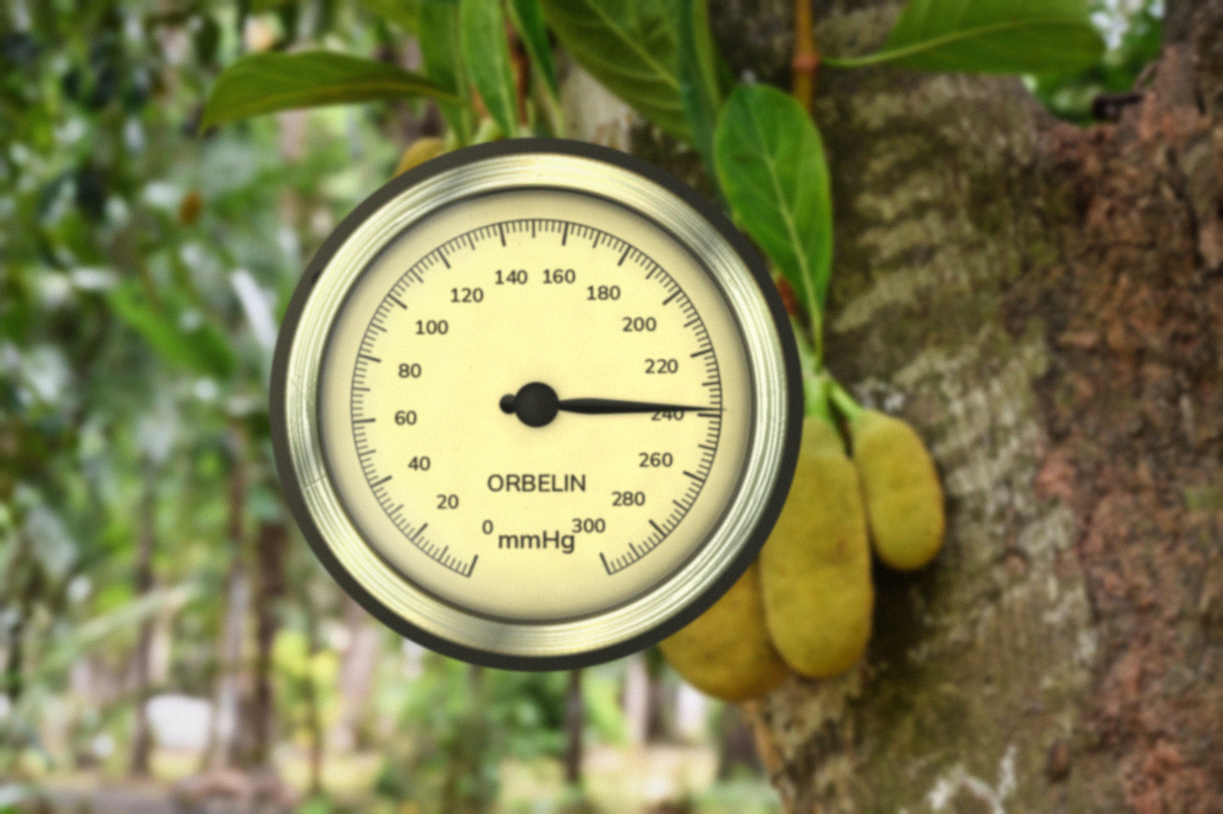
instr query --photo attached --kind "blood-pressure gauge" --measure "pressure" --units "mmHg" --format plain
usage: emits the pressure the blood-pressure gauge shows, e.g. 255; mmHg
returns 238; mmHg
